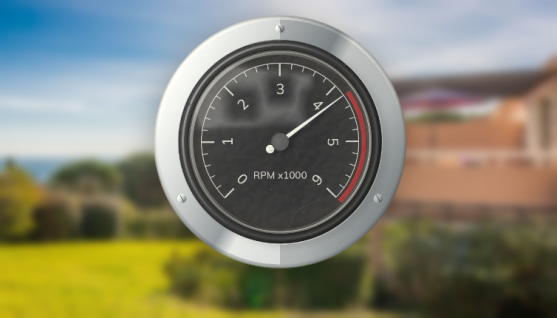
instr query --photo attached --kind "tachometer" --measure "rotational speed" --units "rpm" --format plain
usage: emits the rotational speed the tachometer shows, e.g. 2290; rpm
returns 4200; rpm
